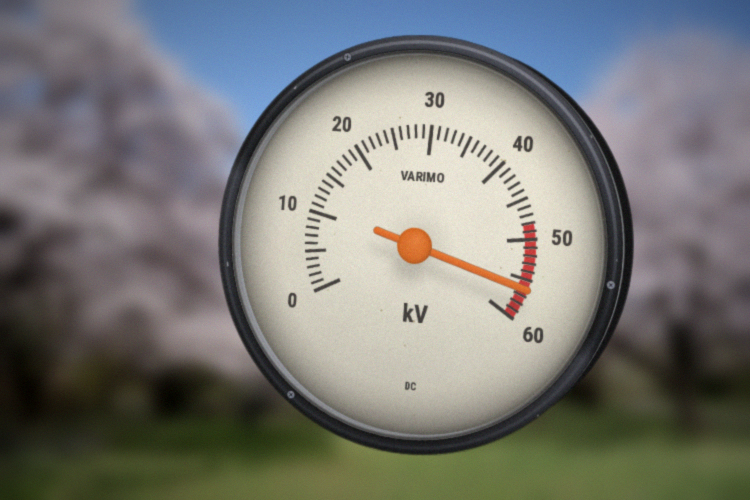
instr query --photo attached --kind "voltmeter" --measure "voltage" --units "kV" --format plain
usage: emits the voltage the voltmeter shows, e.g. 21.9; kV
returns 56; kV
